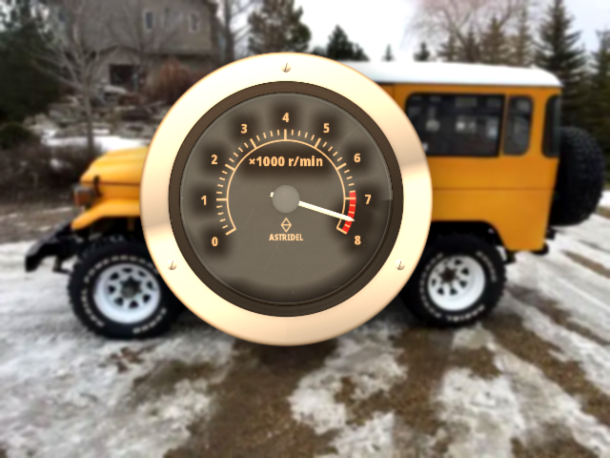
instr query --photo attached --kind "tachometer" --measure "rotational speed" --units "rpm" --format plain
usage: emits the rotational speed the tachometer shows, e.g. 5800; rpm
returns 7600; rpm
